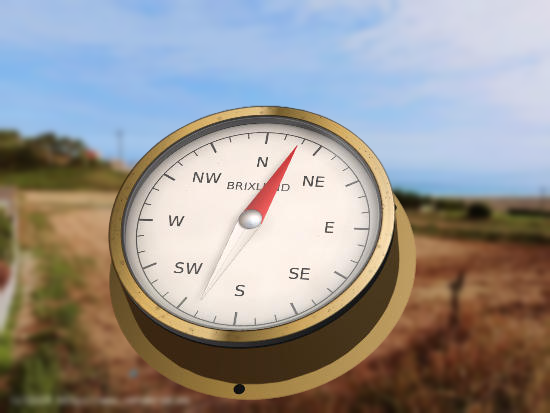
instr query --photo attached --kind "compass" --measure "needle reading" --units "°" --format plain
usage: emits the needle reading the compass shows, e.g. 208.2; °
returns 20; °
